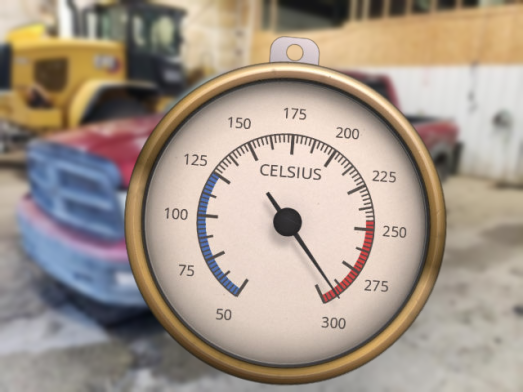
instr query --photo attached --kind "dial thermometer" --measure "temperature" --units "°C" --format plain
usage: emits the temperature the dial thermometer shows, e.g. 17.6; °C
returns 292.5; °C
